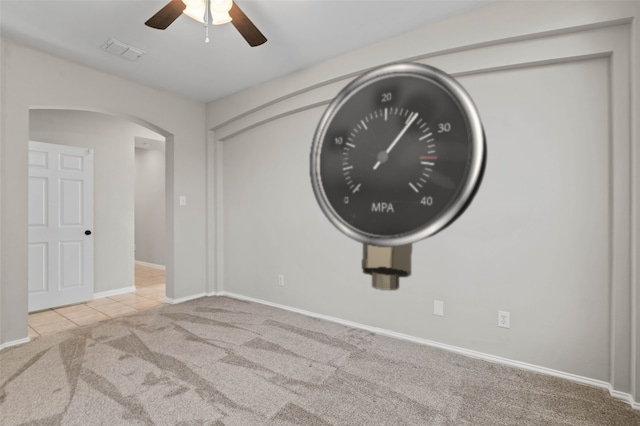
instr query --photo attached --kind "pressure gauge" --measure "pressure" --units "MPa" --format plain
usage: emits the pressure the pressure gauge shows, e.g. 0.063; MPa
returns 26; MPa
